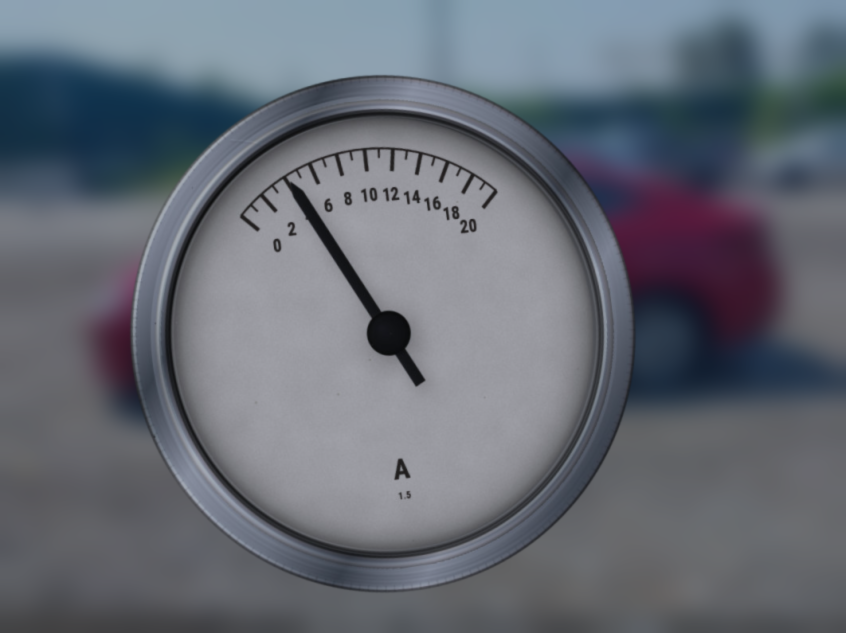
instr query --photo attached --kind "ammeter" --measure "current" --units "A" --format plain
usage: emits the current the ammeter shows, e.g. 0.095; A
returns 4; A
